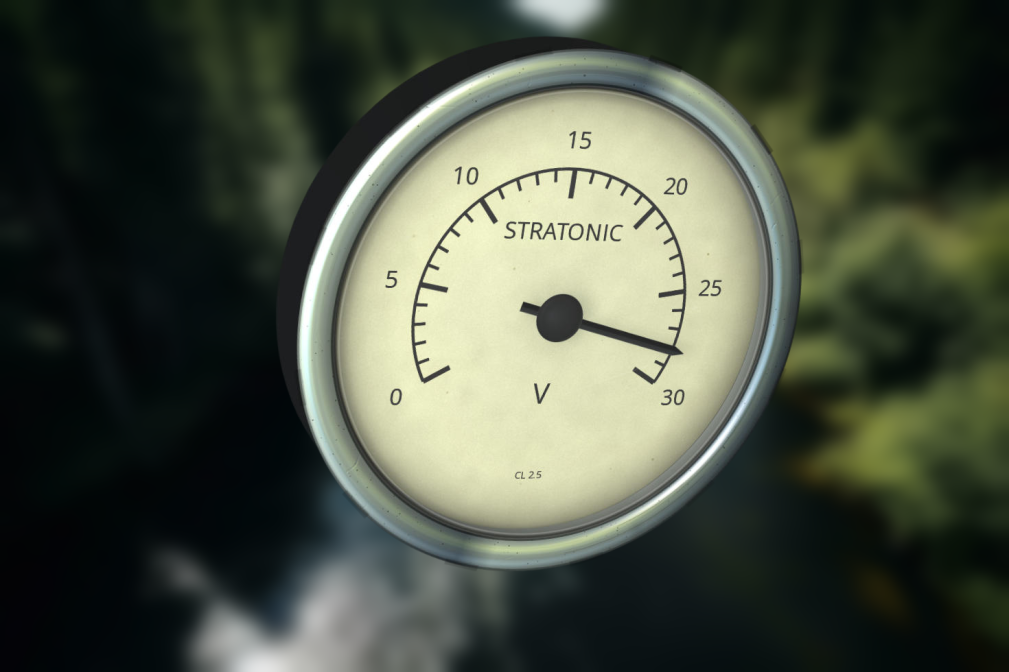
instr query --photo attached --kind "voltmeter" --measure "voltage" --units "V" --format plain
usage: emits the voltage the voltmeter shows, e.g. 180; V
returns 28; V
